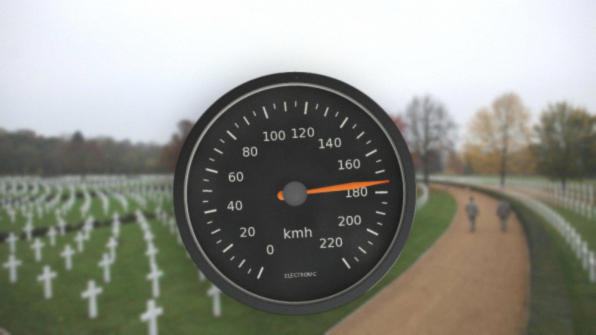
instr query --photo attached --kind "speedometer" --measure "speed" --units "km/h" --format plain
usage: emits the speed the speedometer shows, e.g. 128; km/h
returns 175; km/h
